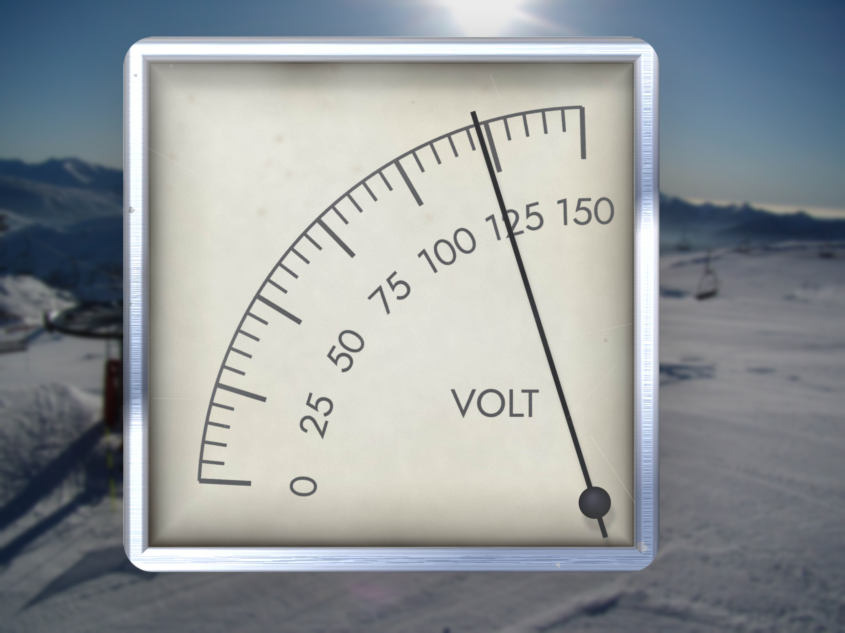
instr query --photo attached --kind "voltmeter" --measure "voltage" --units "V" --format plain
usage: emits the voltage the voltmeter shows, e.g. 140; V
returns 122.5; V
